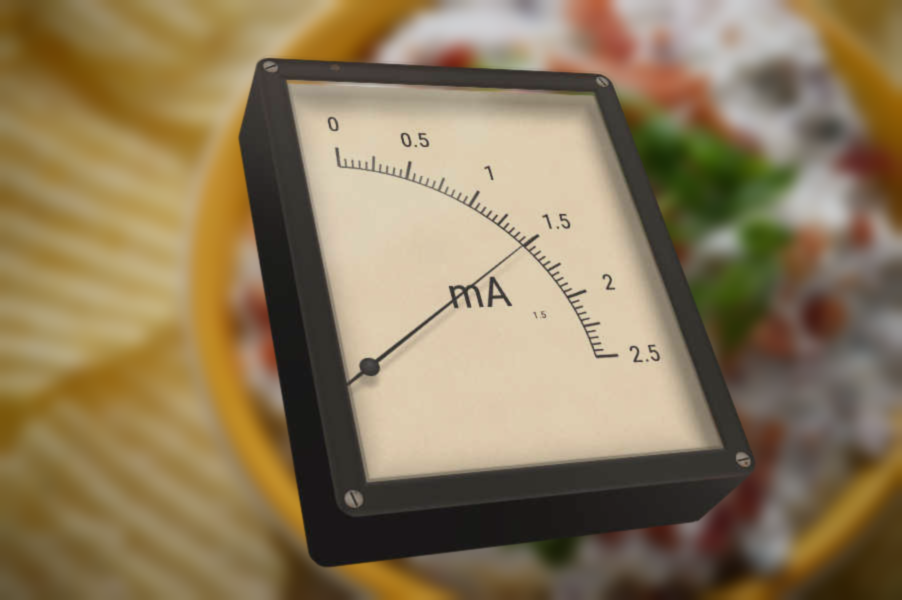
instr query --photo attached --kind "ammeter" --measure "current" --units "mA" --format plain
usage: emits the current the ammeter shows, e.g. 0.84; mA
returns 1.5; mA
